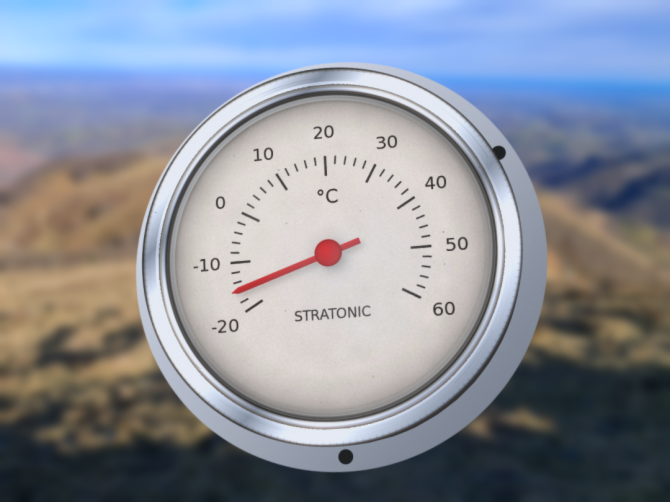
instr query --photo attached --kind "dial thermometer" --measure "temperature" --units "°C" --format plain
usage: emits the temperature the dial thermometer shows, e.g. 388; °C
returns -16; °C
